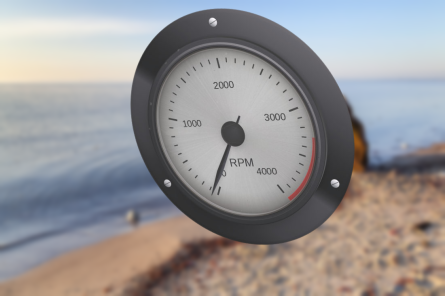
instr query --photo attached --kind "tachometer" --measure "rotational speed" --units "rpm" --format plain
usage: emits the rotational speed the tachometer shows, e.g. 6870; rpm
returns 50; rpm
